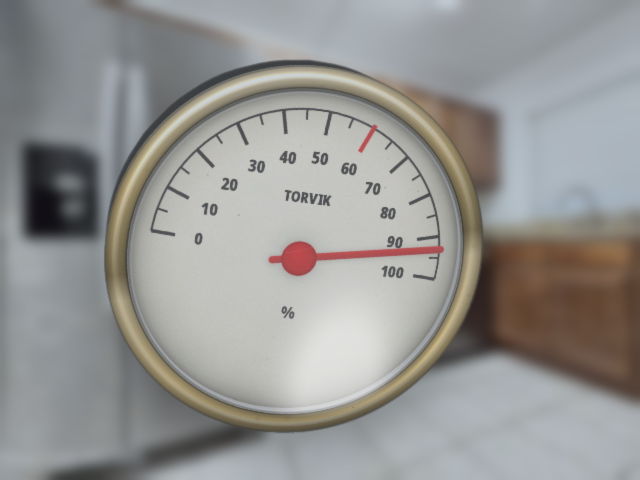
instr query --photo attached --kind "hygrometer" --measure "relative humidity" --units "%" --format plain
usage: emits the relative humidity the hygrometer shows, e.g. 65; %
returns 92.5; %
